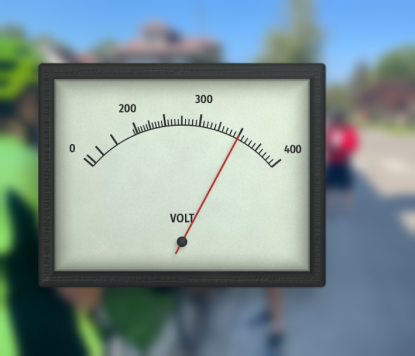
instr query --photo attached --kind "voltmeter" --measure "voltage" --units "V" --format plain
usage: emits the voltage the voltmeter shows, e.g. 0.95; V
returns 350; V
